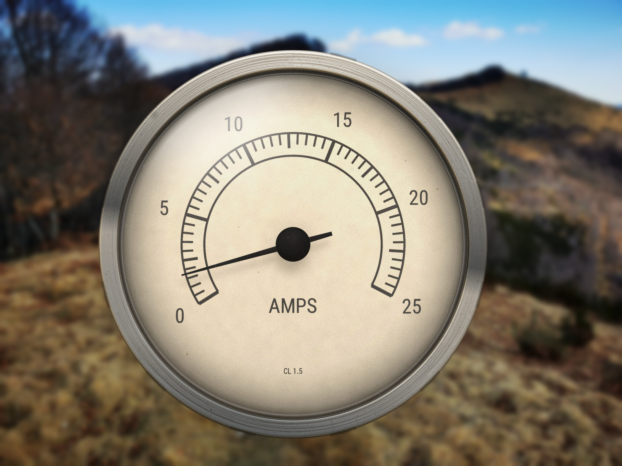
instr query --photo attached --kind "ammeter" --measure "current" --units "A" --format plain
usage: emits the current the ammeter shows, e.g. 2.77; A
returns 1.75; A
